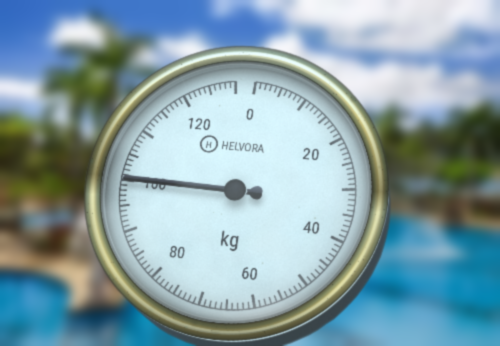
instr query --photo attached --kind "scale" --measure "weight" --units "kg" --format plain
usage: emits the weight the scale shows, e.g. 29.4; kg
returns 100; kg
